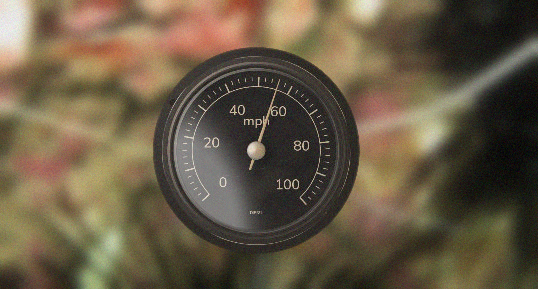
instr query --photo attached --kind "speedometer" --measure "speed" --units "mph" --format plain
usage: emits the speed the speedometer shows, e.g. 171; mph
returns 56; mph
